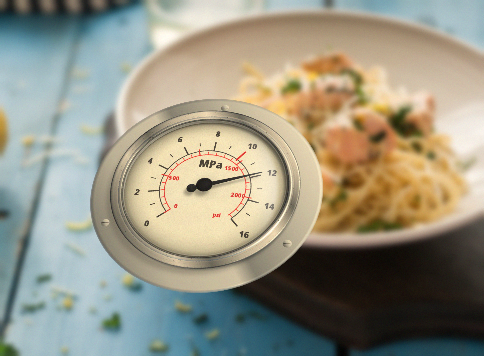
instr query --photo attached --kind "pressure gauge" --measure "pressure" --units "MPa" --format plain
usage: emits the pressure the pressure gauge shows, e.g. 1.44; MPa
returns 12; MPa
